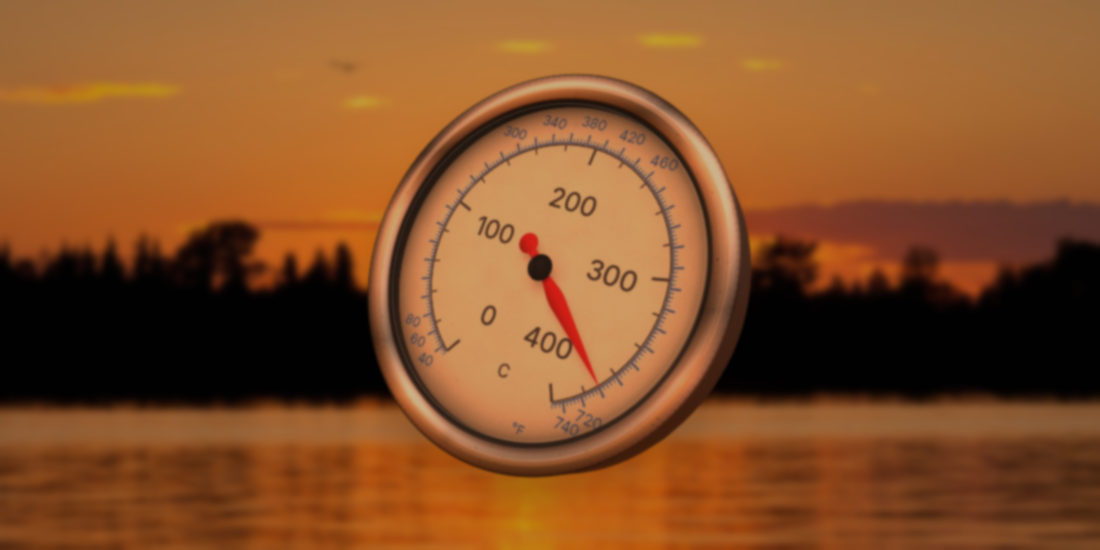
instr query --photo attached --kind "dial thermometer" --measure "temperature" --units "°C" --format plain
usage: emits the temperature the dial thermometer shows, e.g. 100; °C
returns 370; °C
